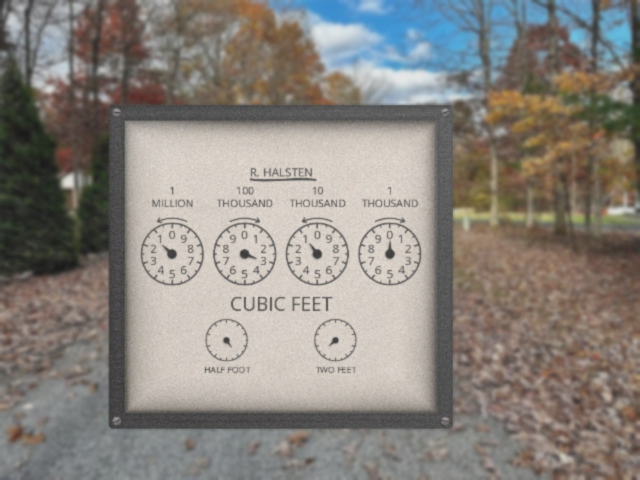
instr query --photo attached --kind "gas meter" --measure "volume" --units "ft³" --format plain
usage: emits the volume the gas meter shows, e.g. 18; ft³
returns 131000; ft³
